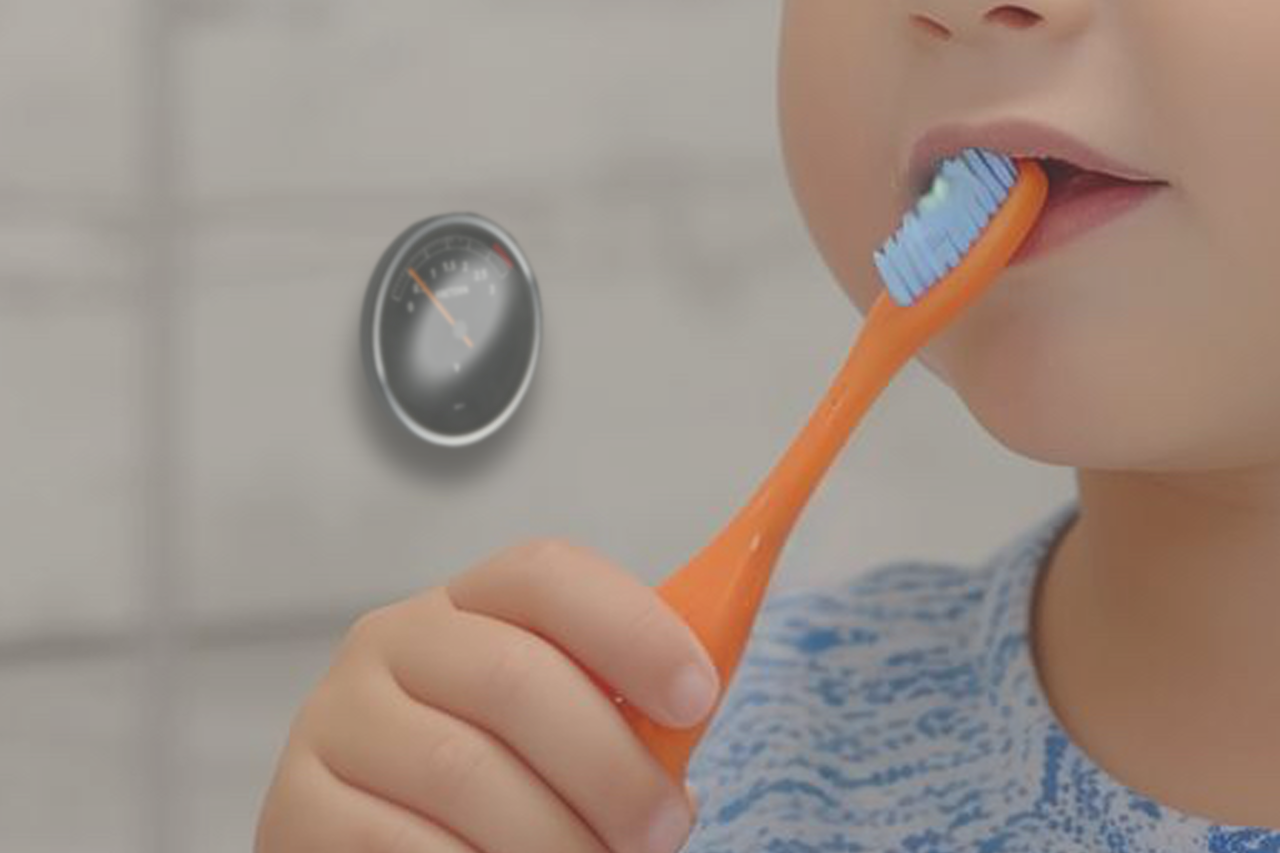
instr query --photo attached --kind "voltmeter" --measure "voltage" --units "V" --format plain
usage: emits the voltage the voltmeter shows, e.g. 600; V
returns 0.5; V
